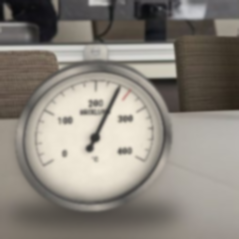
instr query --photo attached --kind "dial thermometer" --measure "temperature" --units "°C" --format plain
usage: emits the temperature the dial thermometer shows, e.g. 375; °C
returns 240; °C
